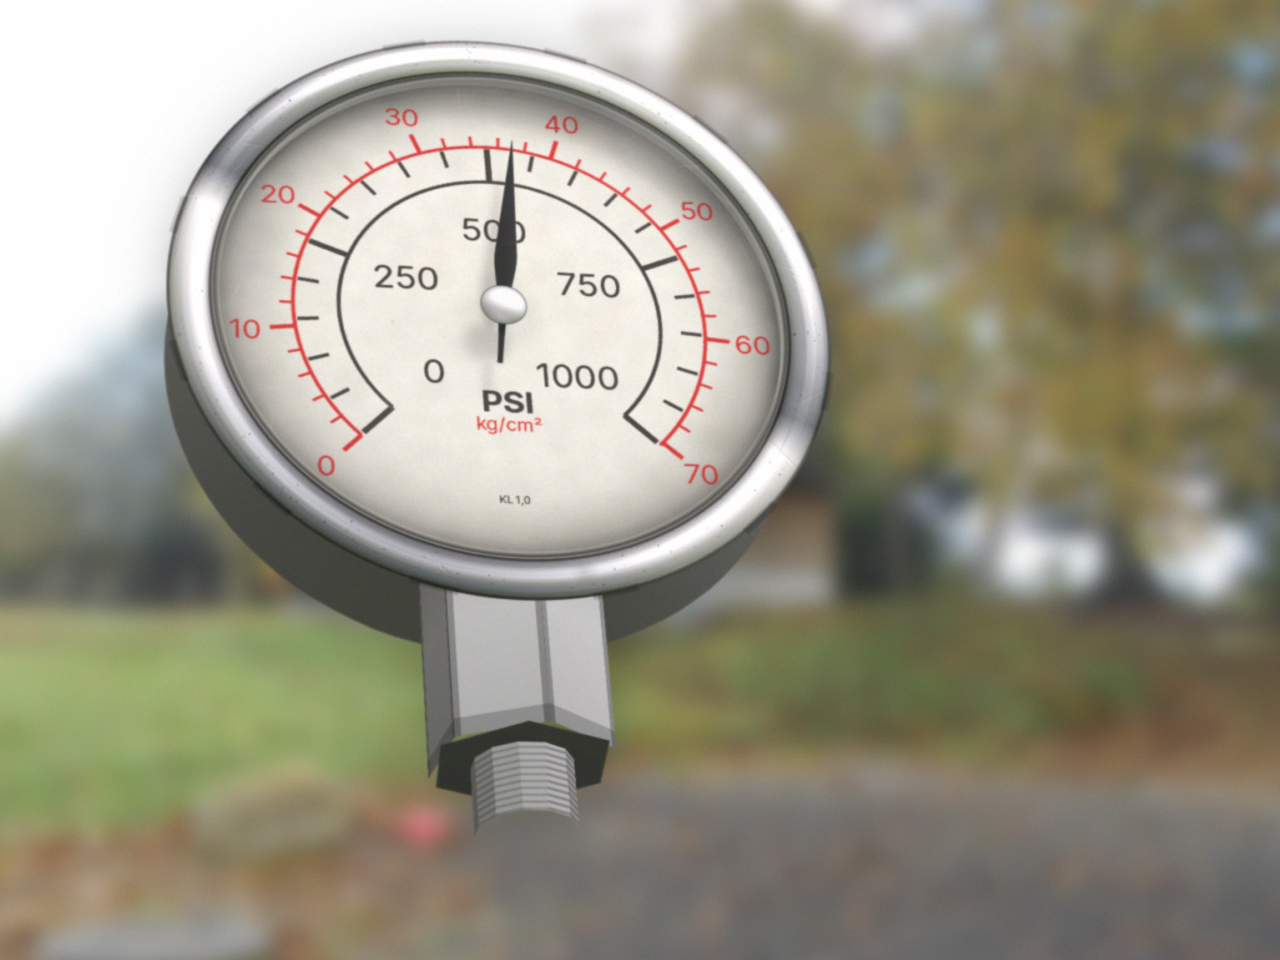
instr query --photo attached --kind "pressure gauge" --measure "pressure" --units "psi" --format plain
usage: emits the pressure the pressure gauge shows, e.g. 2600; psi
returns 525; psi
